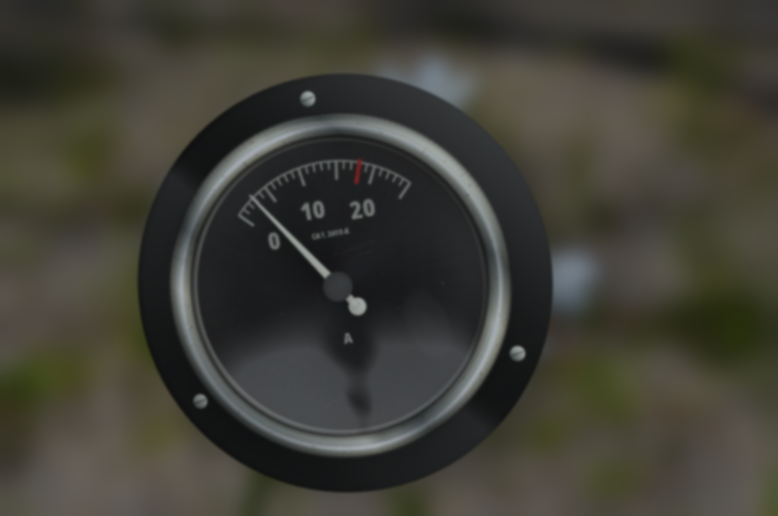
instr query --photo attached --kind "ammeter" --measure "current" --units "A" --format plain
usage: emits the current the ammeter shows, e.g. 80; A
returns 3; A
